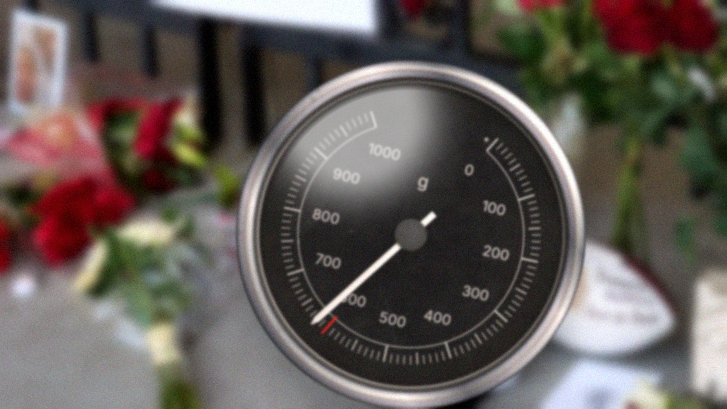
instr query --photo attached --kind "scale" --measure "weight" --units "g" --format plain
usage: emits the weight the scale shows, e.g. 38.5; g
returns 620; g
